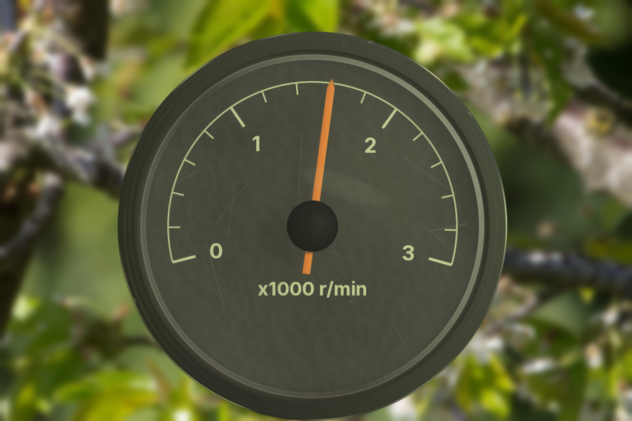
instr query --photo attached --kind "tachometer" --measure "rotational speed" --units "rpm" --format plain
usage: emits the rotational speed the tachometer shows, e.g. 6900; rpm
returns 1600; rpm
